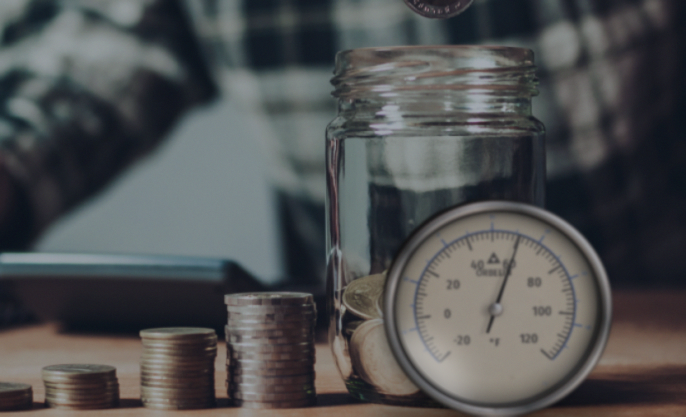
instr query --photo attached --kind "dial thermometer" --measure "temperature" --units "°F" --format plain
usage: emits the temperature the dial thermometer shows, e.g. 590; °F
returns 60; °F
